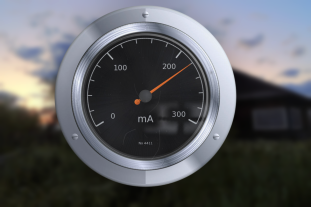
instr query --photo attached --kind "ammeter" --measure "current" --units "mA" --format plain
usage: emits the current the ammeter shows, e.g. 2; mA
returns 220; mA
